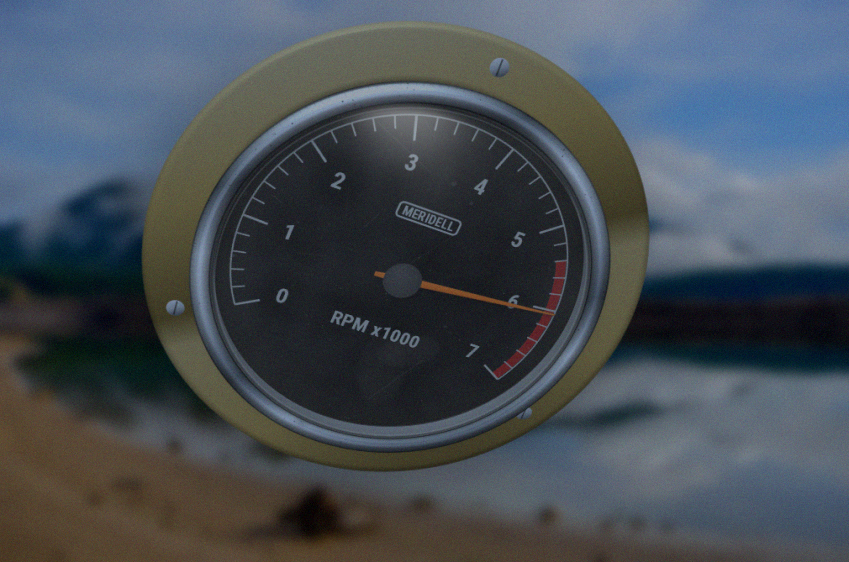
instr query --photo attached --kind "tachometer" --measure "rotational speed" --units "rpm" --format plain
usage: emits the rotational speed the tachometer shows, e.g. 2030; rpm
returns 6000; rpm
